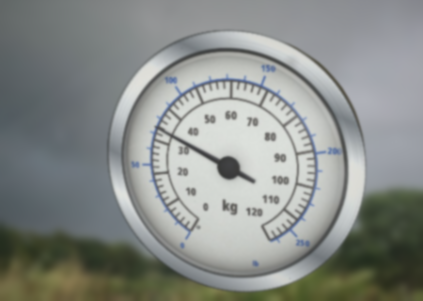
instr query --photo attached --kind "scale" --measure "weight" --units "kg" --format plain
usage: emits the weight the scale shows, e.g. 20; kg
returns 34; kg
